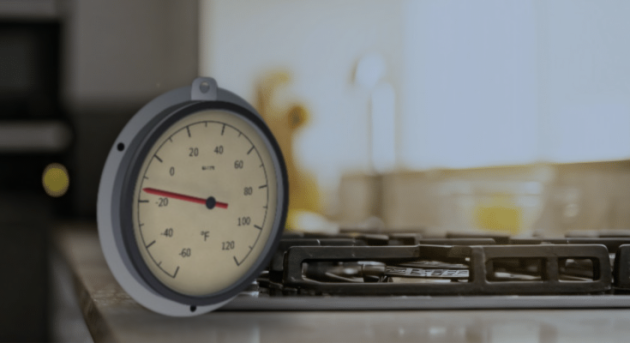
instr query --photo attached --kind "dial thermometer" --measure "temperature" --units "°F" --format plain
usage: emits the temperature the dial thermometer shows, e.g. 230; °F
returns -15; °F
